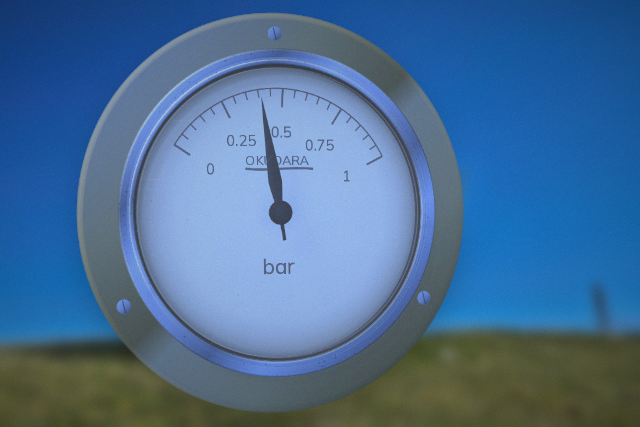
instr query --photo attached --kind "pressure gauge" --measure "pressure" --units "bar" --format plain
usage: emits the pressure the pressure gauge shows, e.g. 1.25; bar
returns 0.4; bar
